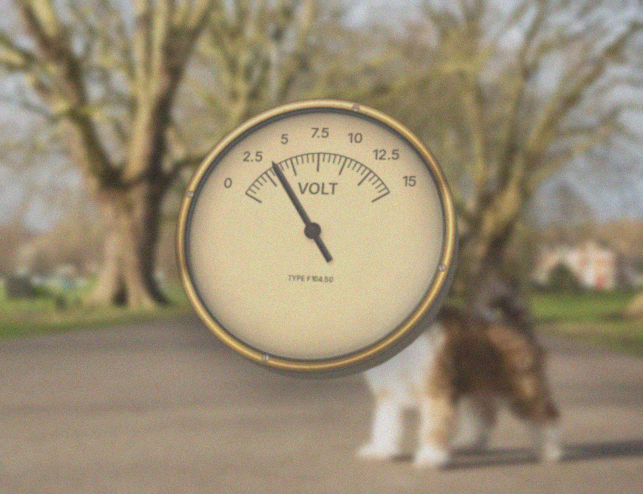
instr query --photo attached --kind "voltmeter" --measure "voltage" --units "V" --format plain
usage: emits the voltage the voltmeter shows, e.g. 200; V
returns 3.5; V
